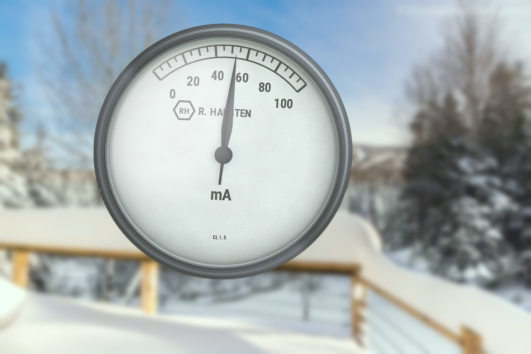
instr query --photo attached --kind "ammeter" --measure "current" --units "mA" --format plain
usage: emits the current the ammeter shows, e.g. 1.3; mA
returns 52.5; mA
